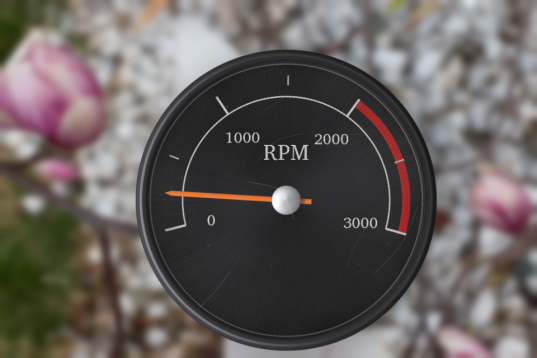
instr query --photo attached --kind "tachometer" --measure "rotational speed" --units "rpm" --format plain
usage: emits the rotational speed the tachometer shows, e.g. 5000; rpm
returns 250; rpm
